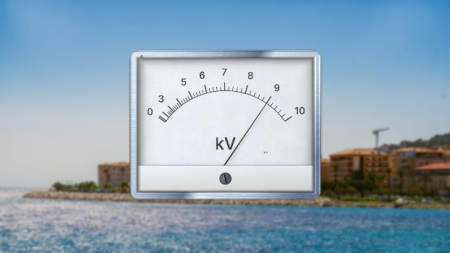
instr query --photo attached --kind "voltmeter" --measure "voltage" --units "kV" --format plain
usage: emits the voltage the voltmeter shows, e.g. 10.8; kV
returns 9; kV
